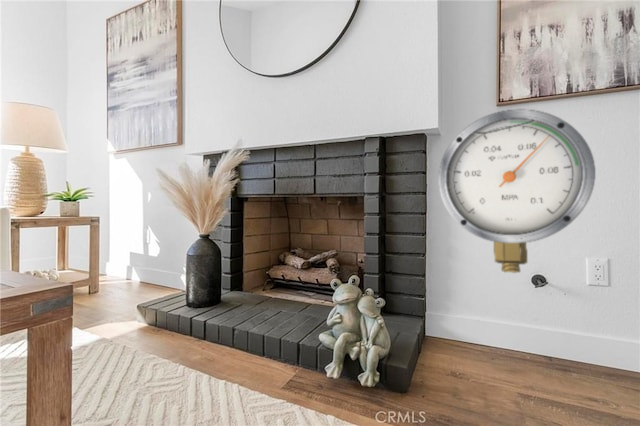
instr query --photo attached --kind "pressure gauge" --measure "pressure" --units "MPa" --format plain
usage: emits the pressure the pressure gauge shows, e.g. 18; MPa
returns 0.065; MPa
